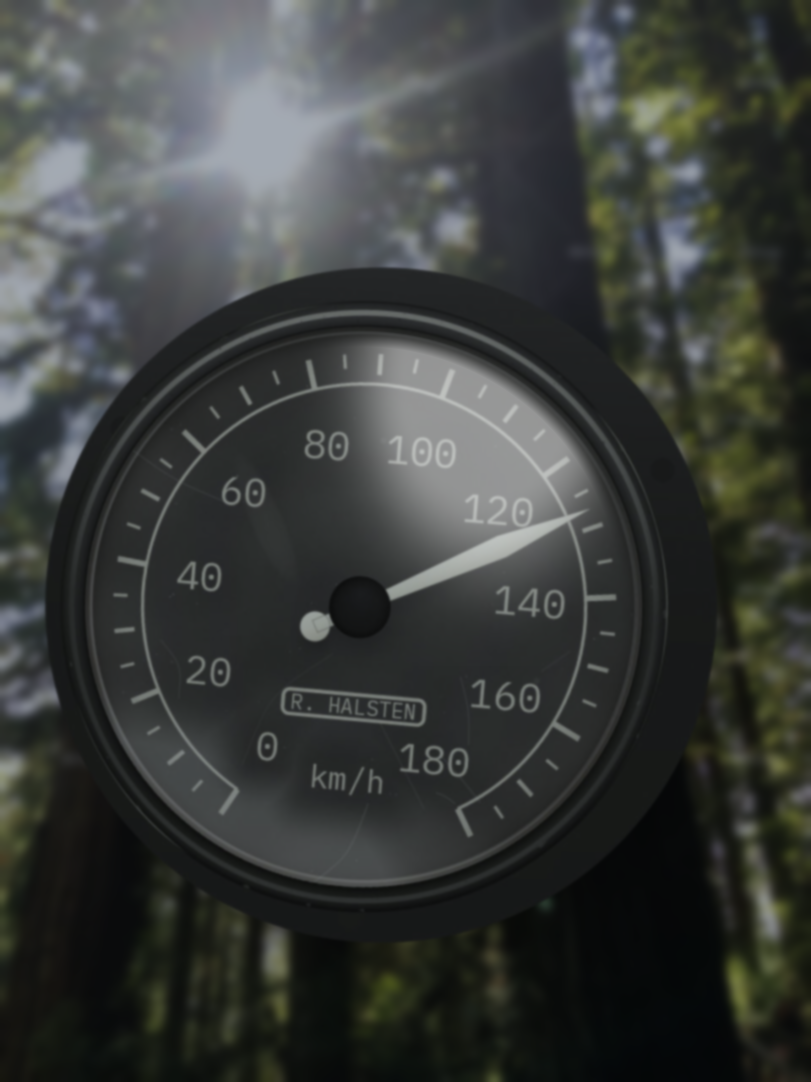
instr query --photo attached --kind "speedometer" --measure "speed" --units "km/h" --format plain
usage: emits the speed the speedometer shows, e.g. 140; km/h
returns 127.5; km/h
